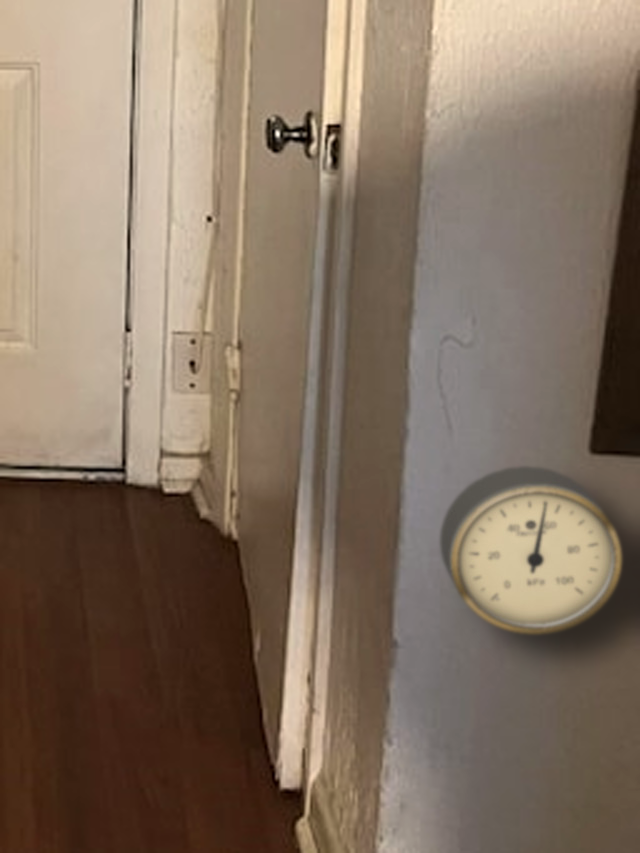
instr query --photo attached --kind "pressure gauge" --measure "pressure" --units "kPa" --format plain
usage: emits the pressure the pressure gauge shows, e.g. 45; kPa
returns 55; kPa
